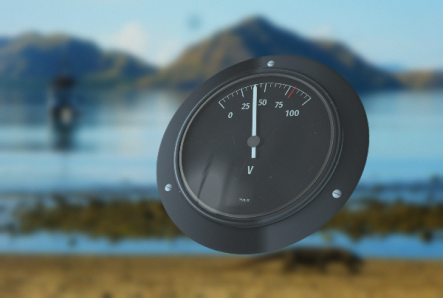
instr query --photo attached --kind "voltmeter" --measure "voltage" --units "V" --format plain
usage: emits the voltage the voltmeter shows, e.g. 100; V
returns 40; V
